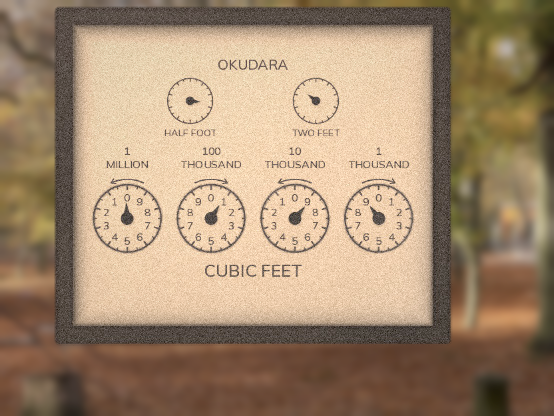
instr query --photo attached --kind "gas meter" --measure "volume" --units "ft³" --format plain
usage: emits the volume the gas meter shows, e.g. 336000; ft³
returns 8900; ft³
